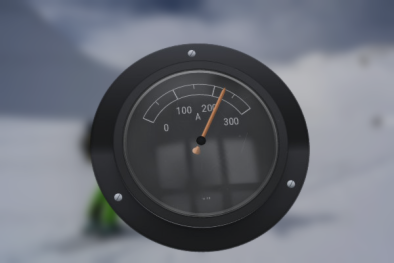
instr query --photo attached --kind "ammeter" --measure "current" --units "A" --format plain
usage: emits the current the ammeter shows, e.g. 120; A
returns 225; A
